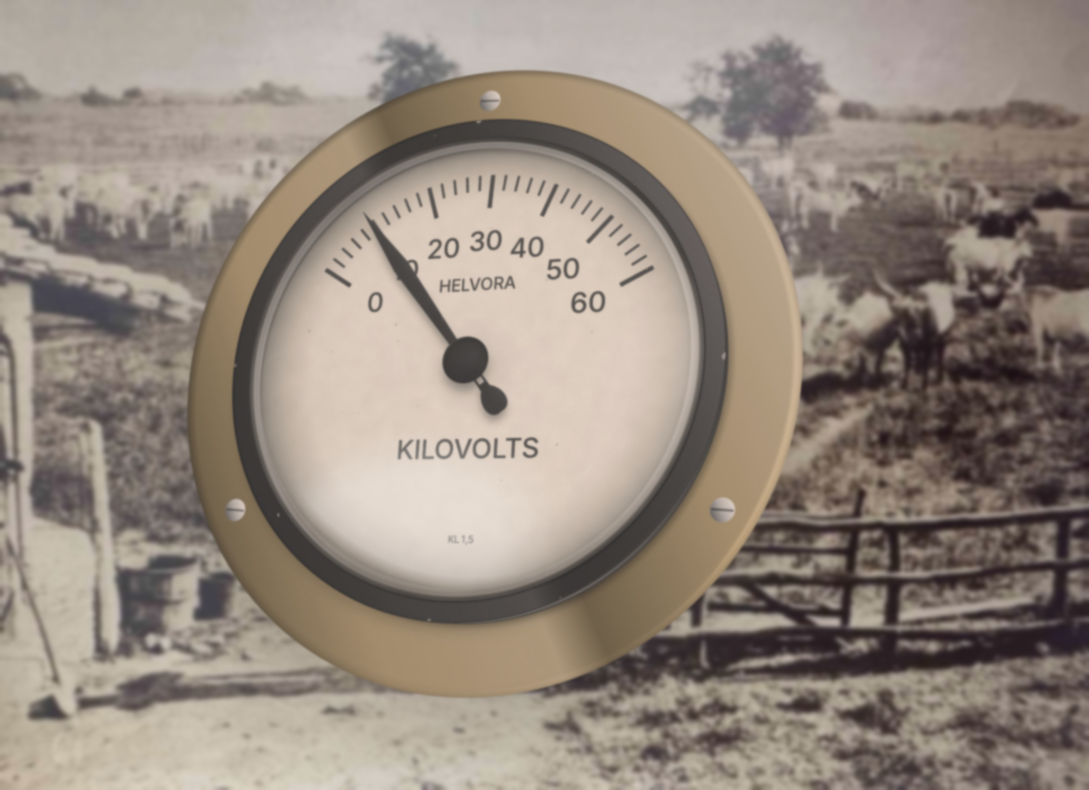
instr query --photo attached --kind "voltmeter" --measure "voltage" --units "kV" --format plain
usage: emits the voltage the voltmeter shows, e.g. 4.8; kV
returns 10; kV
